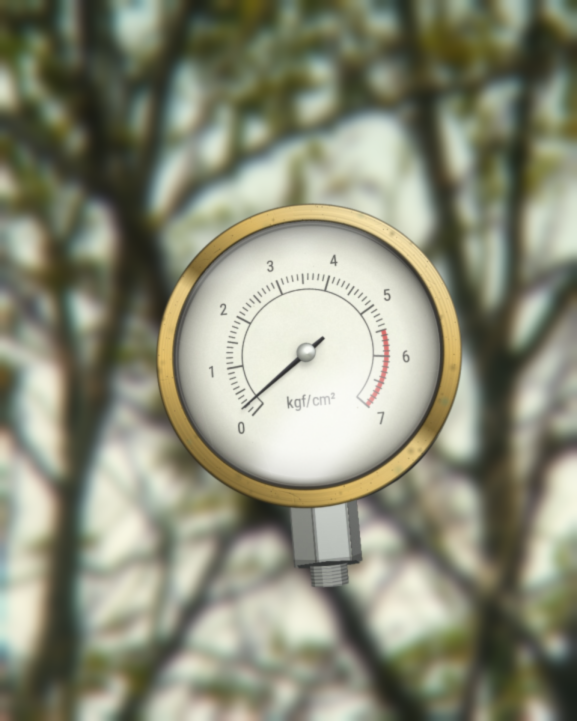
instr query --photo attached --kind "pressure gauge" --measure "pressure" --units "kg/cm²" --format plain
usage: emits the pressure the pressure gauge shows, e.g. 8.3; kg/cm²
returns 0.2; kg/cm²
